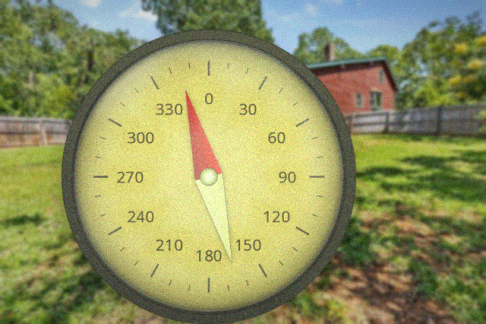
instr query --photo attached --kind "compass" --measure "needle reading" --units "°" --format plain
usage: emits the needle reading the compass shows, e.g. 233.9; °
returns 345; °
